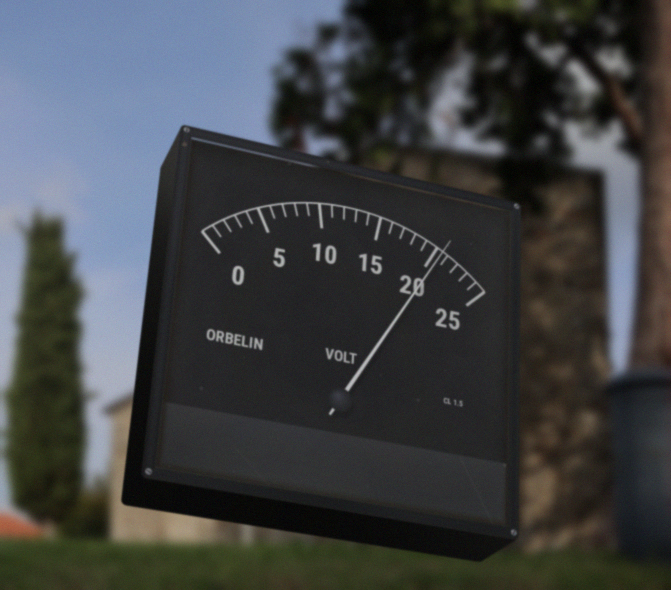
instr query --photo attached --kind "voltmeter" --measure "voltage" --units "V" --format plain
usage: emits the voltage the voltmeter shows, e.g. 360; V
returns 20.5; V
